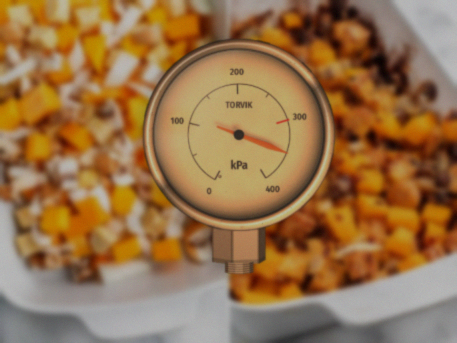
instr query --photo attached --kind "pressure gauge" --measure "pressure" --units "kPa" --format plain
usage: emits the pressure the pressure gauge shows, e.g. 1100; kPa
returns 350; kPa
